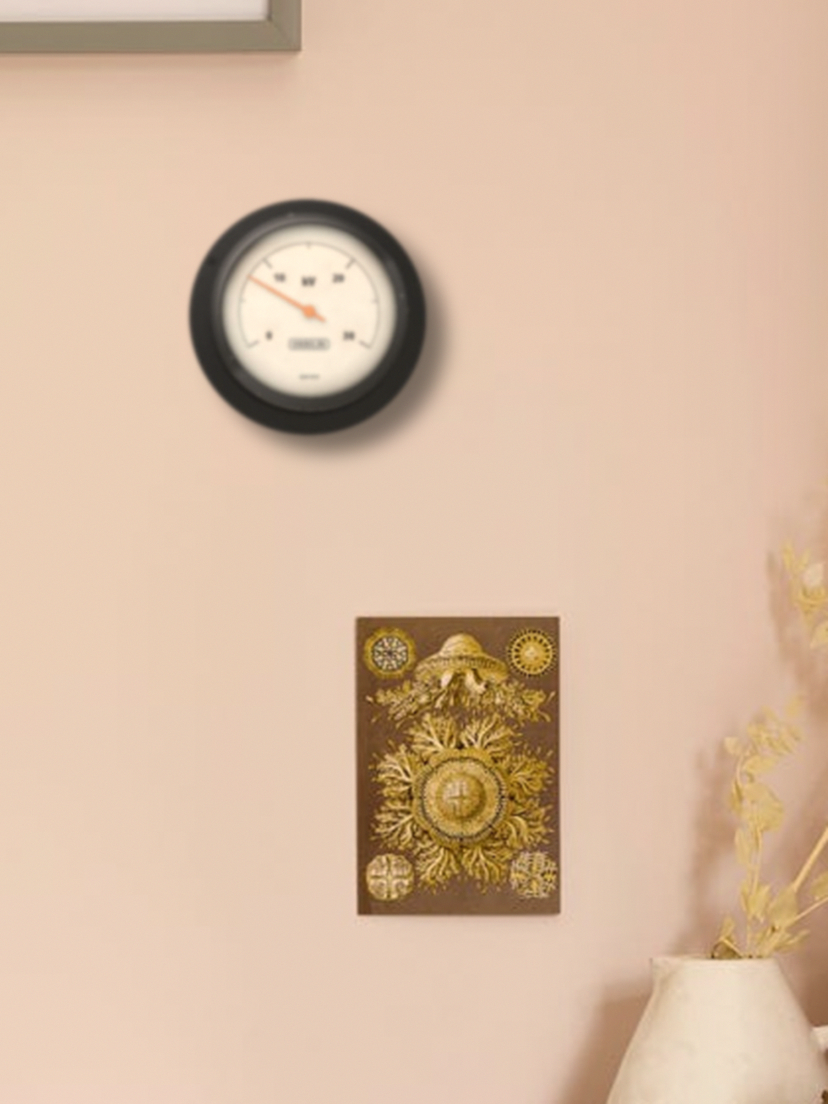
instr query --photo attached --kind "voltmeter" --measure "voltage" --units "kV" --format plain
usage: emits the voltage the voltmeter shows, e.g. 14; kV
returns 7.5; kV
